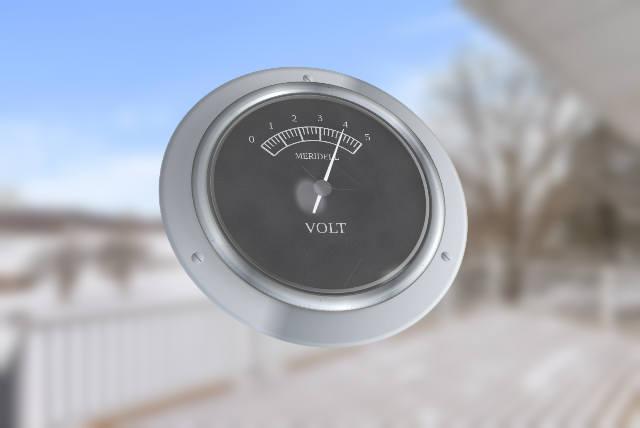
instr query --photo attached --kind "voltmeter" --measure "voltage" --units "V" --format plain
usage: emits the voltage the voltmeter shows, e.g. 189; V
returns 4; V
